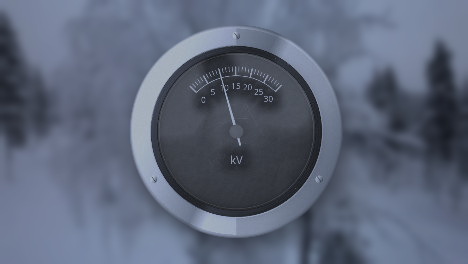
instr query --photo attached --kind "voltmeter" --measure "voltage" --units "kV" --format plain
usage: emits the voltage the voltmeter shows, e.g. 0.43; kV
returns 10; kV
